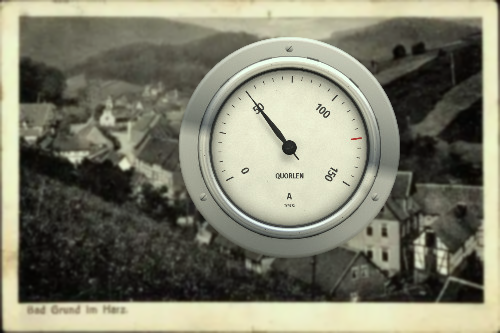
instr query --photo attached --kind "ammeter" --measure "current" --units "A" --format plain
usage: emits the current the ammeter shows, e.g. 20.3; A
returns 50; A
